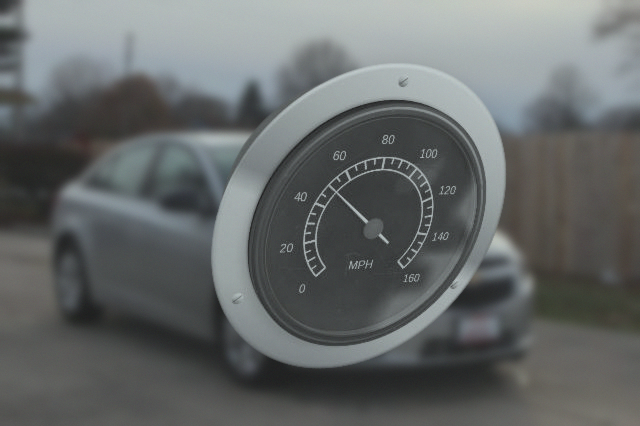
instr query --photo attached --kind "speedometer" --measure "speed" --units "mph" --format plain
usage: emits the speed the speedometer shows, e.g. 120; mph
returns 50; mph
